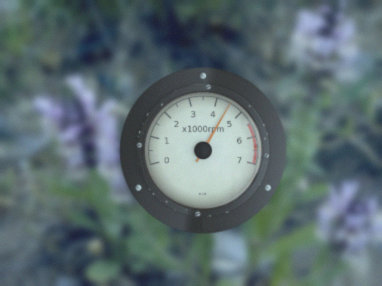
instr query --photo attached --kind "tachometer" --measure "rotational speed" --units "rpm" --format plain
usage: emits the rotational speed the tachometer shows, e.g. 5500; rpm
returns 4500; rpm
